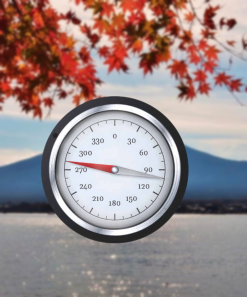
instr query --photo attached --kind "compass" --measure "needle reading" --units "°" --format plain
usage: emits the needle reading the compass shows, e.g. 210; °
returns 280; °
